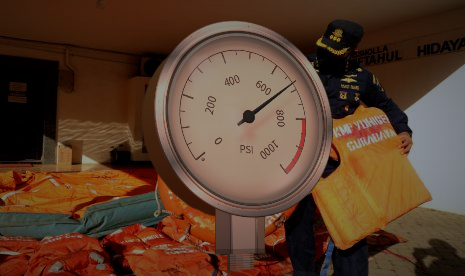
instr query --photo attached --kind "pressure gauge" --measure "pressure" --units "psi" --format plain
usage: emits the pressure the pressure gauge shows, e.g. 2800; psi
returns 675; psi
